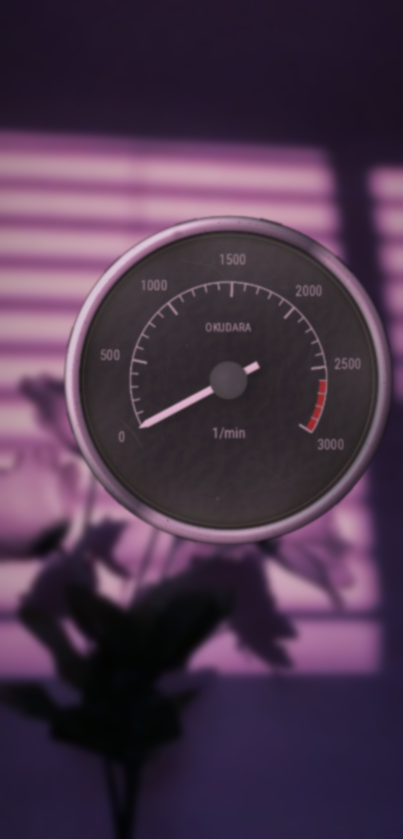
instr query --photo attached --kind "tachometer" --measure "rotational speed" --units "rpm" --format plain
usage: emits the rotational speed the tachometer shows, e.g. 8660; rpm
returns 0; rpm
